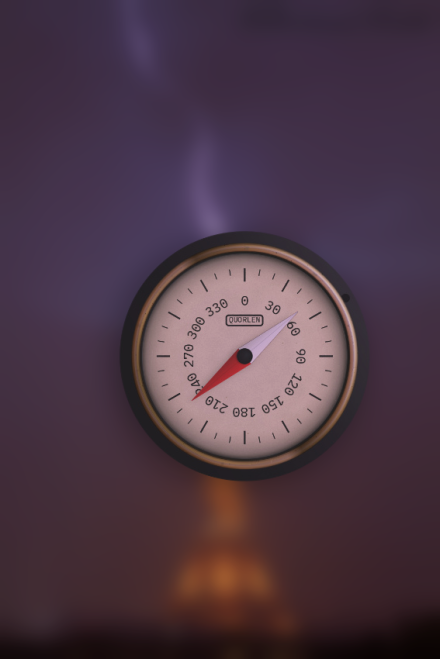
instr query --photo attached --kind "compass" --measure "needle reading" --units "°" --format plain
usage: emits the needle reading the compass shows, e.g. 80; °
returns 230; °
